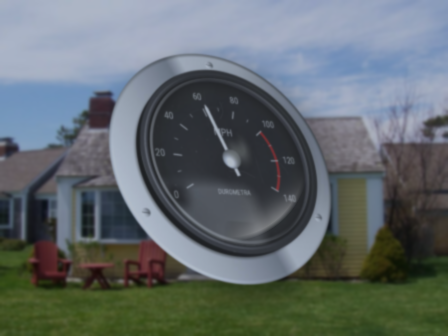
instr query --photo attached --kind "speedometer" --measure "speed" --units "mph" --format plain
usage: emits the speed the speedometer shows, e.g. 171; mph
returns 60; mph
